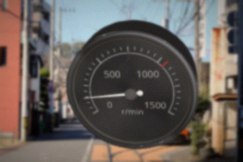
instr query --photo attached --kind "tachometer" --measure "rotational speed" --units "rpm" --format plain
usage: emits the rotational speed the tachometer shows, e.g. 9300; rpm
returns 150; rpm
